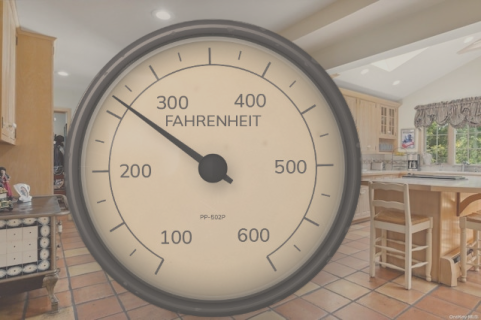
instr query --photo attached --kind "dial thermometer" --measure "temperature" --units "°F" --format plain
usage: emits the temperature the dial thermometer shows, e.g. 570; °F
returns 262.5; °F
